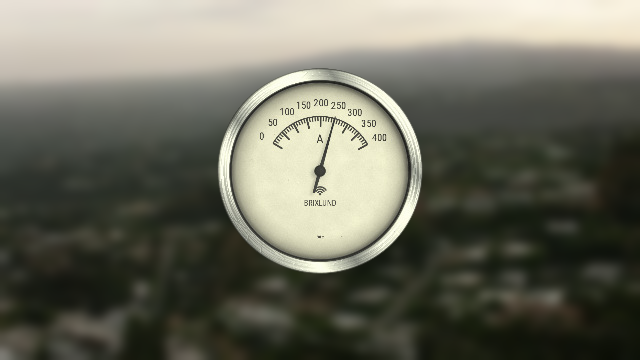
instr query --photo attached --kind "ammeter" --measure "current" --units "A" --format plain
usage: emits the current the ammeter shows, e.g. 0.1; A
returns 250; A
